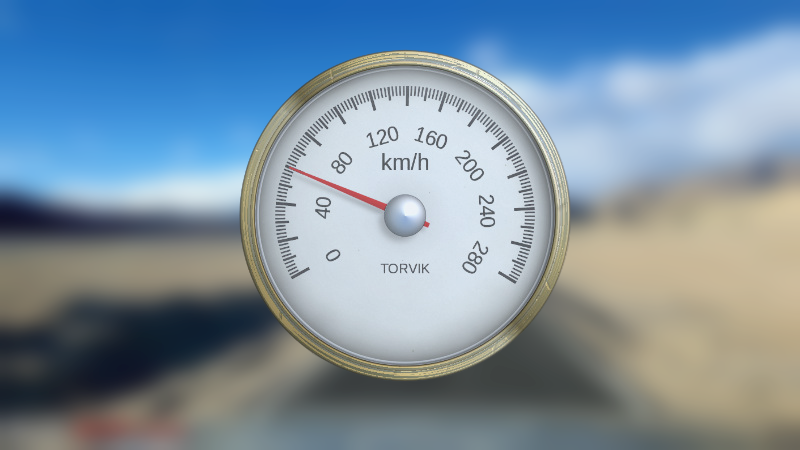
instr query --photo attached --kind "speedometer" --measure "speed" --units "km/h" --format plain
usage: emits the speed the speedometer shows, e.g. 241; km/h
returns 60; km/h
